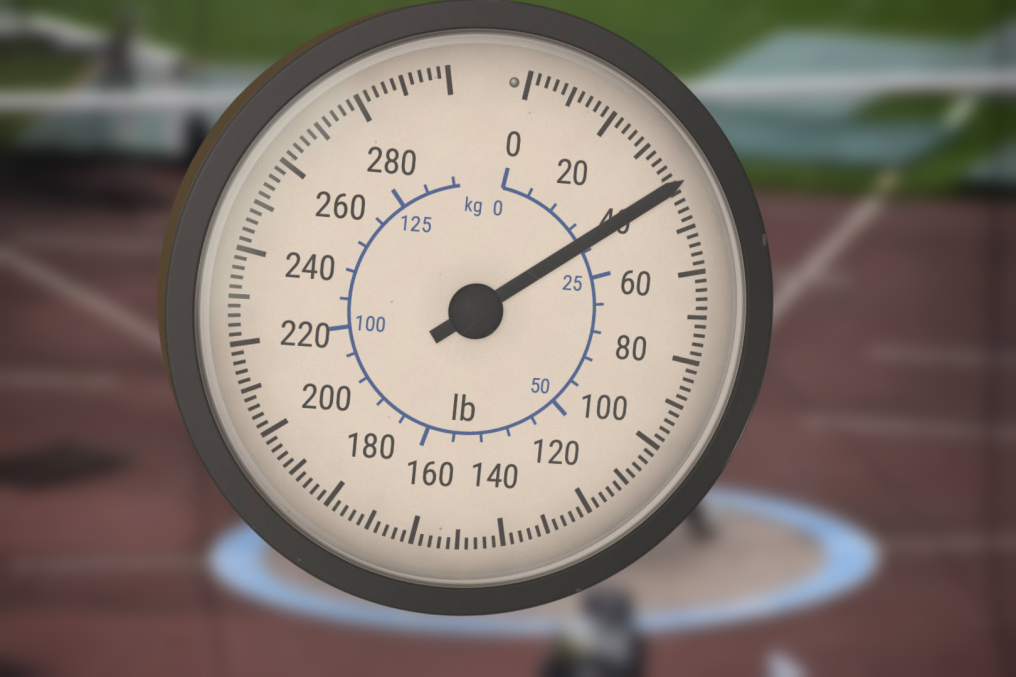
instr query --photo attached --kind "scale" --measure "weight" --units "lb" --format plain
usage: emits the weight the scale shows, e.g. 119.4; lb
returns 40; lb
